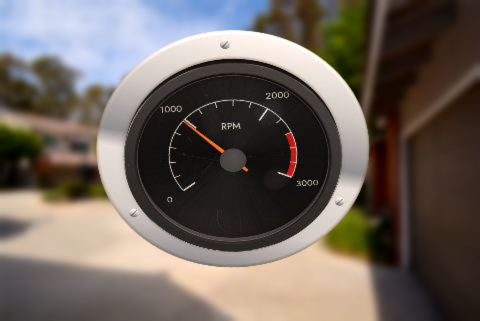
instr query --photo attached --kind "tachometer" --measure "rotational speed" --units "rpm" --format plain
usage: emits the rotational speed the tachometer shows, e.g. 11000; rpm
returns 1000; rpm
